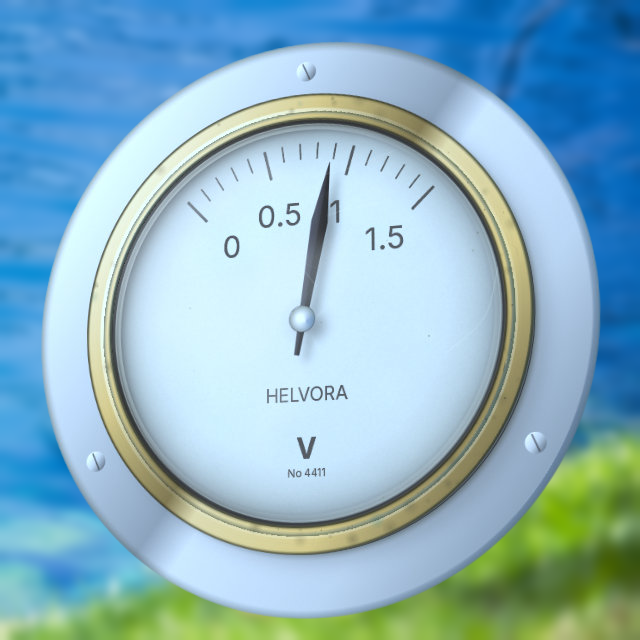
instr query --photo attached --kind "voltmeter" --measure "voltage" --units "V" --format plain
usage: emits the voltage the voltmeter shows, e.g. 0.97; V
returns 0.9; V
